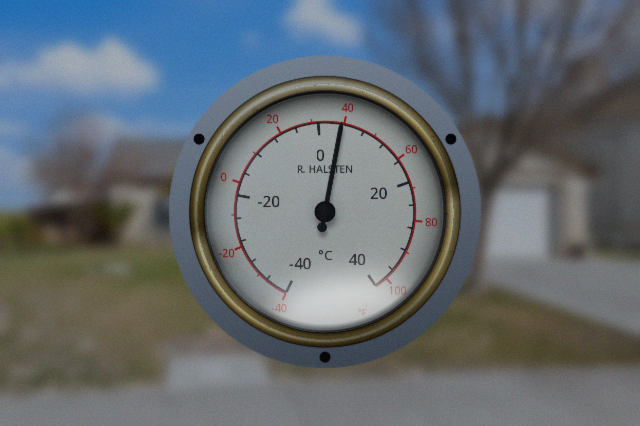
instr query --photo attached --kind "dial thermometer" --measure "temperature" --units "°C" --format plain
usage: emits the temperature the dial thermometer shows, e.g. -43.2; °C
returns 4; °C
